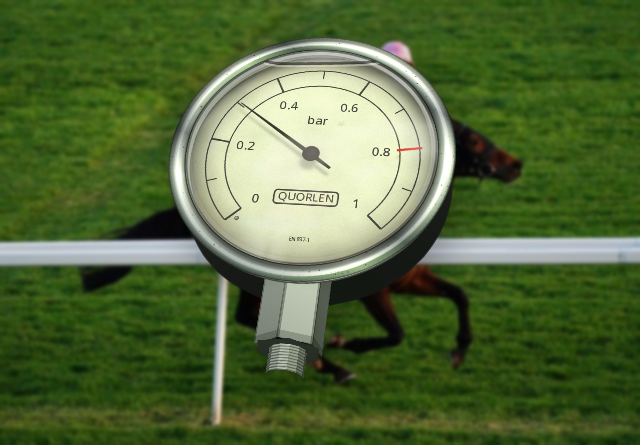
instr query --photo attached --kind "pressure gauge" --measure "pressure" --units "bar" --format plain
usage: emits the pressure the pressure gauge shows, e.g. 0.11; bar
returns 0.3; bar
